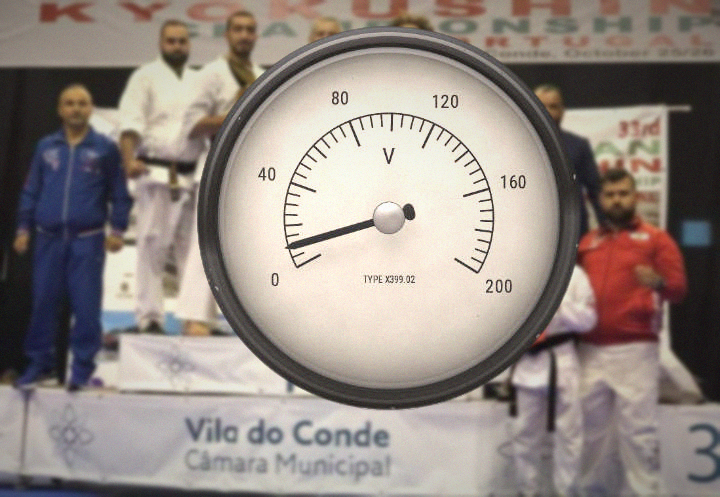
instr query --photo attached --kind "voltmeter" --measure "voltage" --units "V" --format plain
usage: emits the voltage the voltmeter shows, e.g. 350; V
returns 10; V
